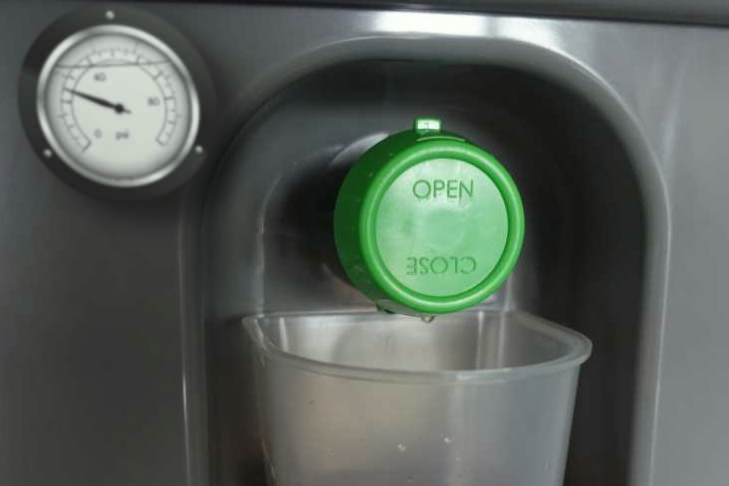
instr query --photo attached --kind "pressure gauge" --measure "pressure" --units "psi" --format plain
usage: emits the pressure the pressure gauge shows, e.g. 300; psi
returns 25; psi
